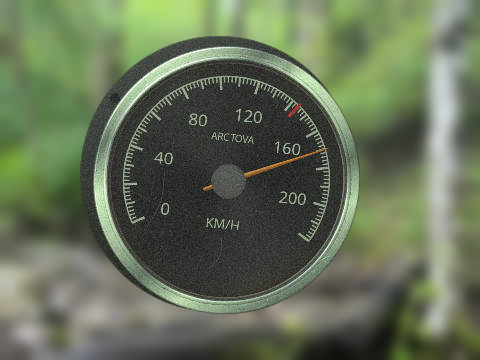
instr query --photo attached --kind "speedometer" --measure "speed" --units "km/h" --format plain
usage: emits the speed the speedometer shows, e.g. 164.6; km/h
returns 170; km/h
